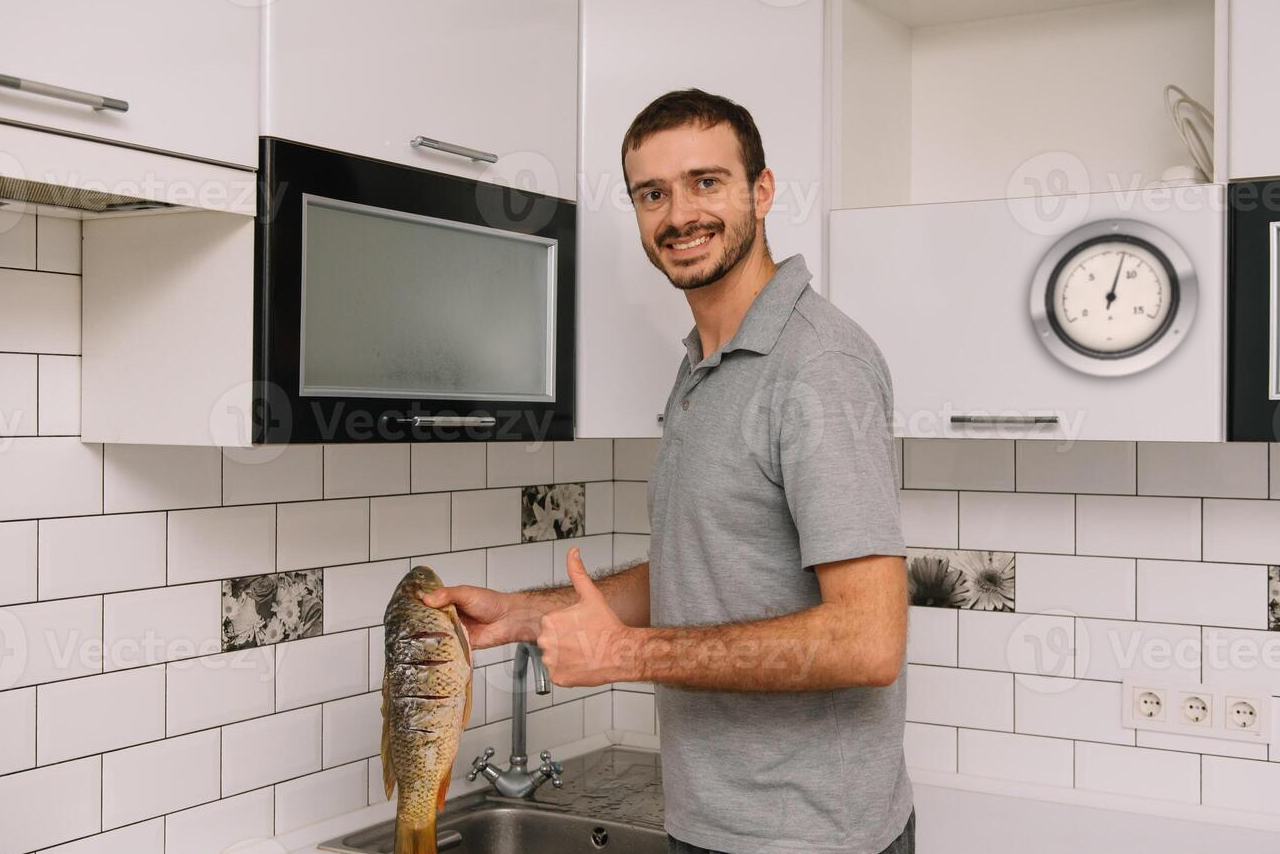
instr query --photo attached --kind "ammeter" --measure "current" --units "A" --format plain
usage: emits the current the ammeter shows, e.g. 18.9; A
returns 8.5; A
